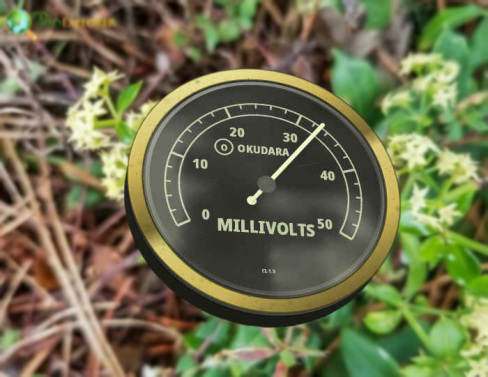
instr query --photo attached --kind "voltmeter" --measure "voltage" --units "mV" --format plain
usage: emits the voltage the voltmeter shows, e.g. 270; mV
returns 33; mV
